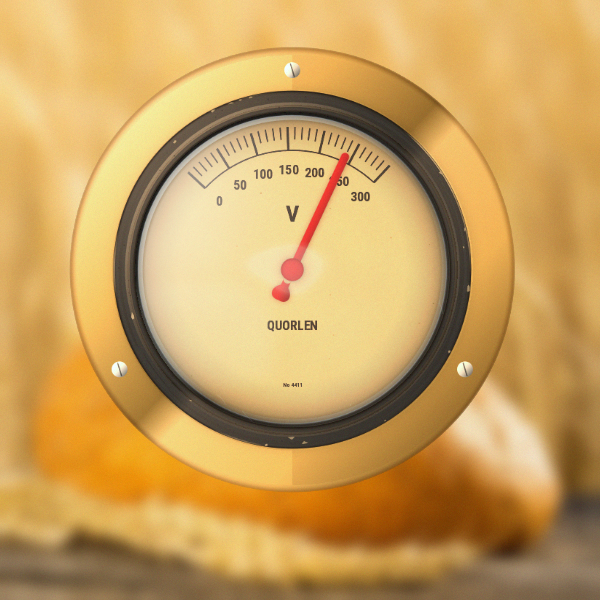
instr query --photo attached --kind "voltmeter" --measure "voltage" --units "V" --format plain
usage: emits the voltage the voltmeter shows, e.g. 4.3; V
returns 240; V
